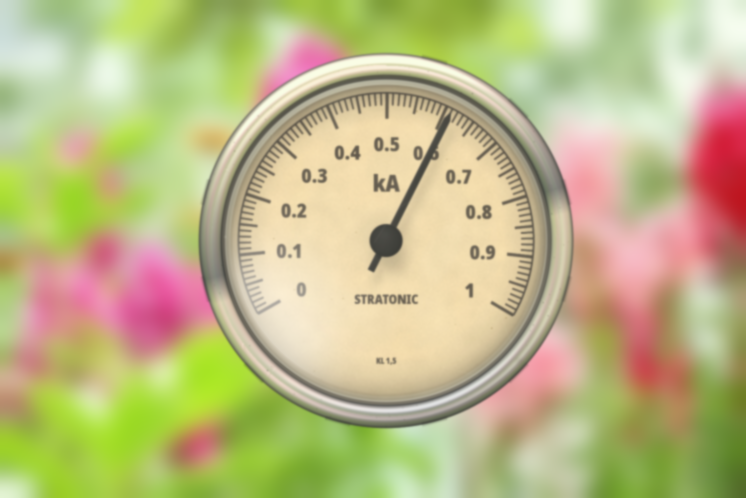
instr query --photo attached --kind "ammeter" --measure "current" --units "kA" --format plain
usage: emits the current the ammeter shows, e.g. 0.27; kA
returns 0.61; kA
